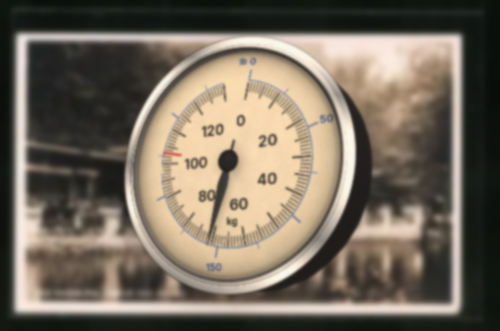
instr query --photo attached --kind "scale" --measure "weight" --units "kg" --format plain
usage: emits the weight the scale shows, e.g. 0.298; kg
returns 70; kg
